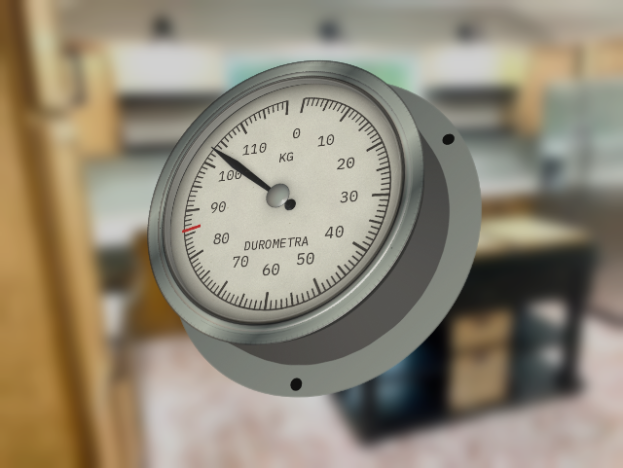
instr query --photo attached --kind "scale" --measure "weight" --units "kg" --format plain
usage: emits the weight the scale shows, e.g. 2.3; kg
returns 103; kg
